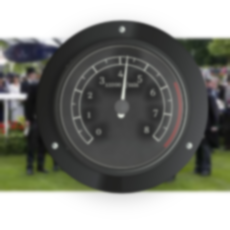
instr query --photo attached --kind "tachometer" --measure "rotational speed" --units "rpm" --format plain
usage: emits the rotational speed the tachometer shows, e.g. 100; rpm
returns 4250; rpm
